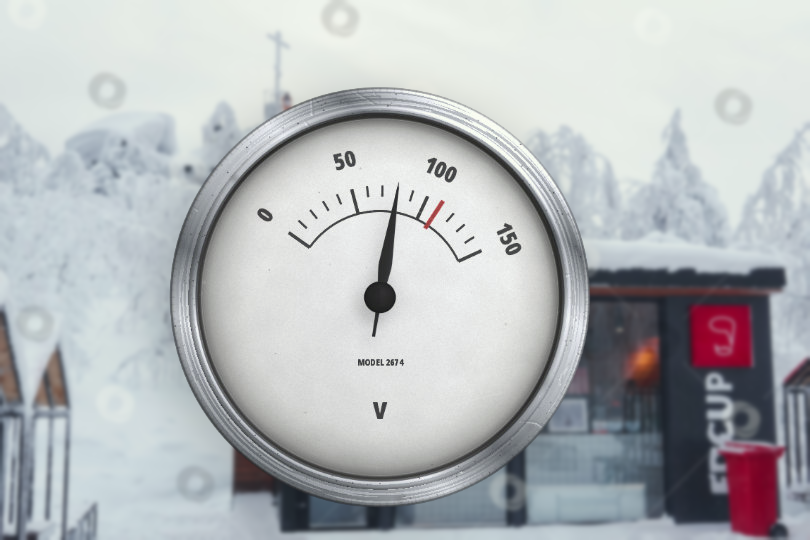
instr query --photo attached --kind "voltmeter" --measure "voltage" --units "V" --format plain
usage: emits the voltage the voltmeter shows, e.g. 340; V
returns 80; V
